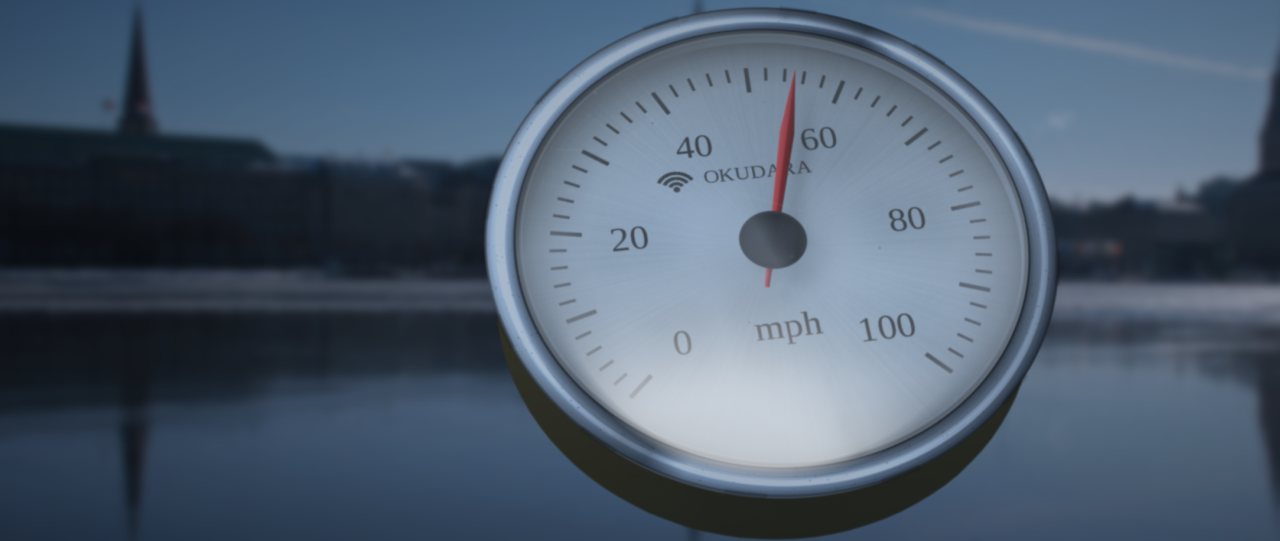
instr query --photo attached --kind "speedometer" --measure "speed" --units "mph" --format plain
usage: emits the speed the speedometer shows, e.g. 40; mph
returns 55; mph
